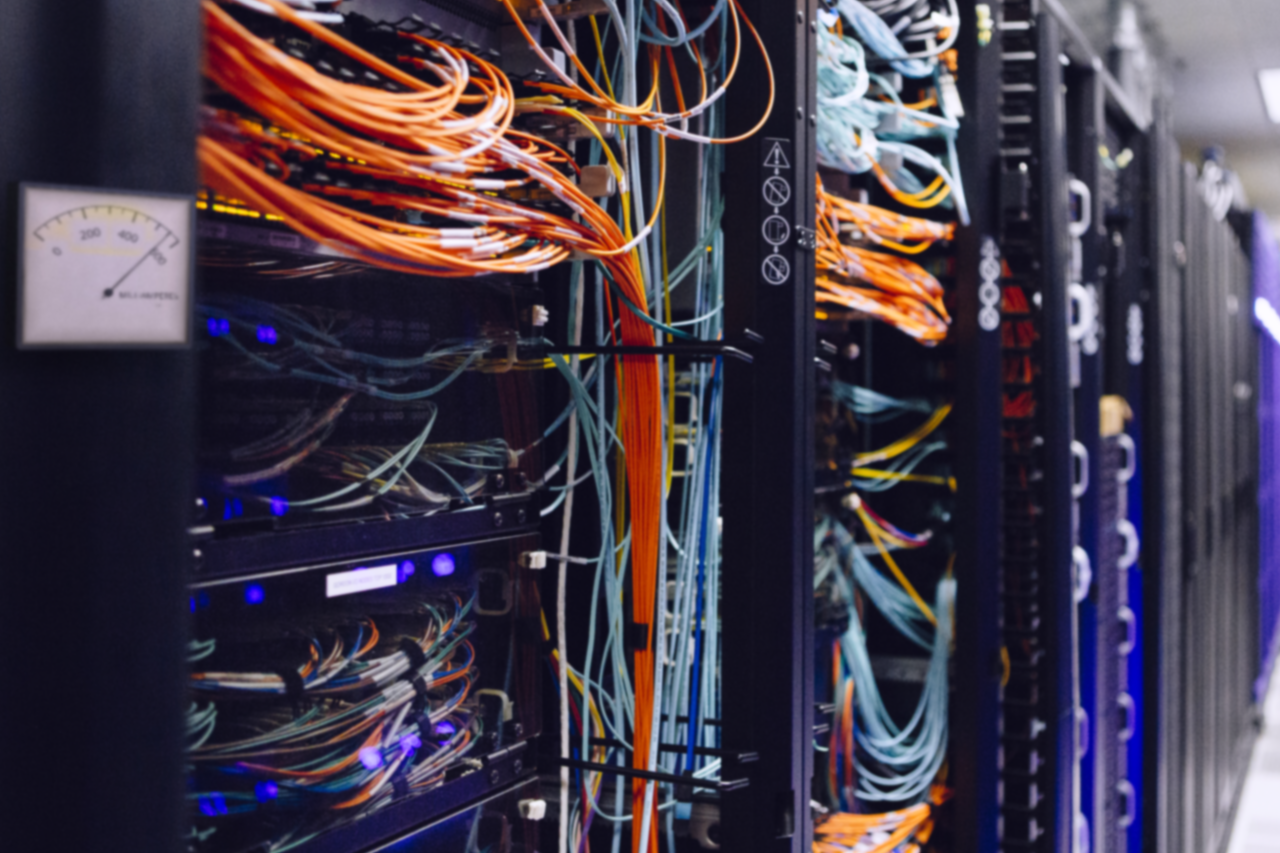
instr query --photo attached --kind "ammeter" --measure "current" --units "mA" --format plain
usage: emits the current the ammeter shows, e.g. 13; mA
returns 550; mA
